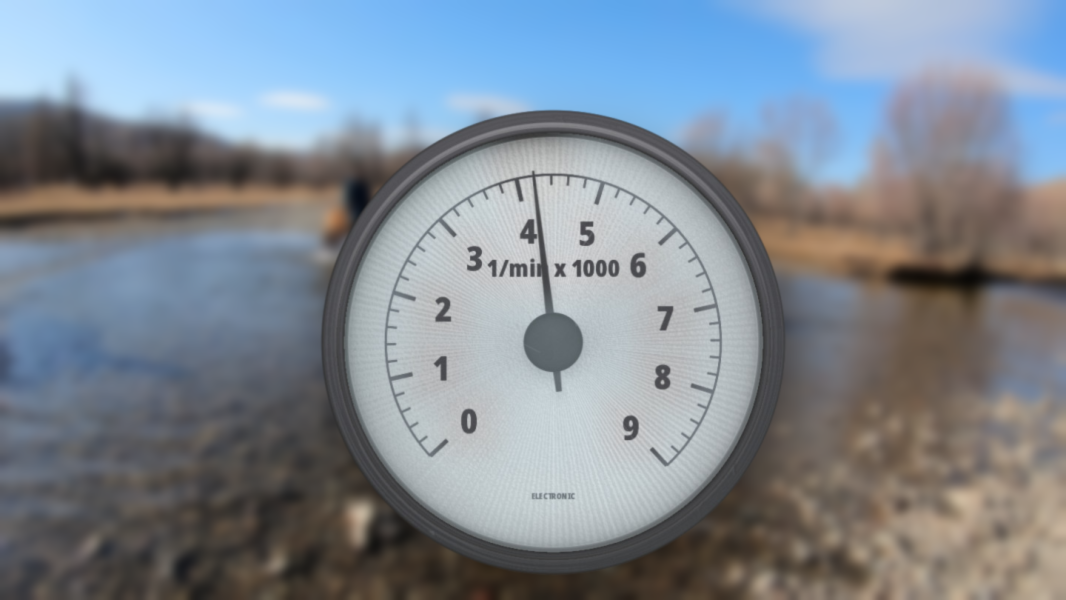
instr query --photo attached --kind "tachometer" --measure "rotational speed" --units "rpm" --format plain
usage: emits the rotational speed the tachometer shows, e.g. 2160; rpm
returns 4200; rpm
